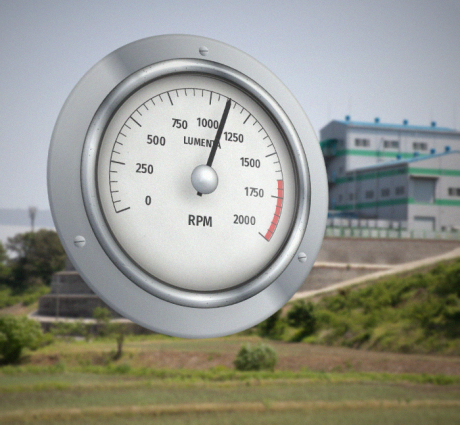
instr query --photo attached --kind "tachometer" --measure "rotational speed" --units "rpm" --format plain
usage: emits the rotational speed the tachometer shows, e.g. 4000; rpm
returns 1100; rpm
